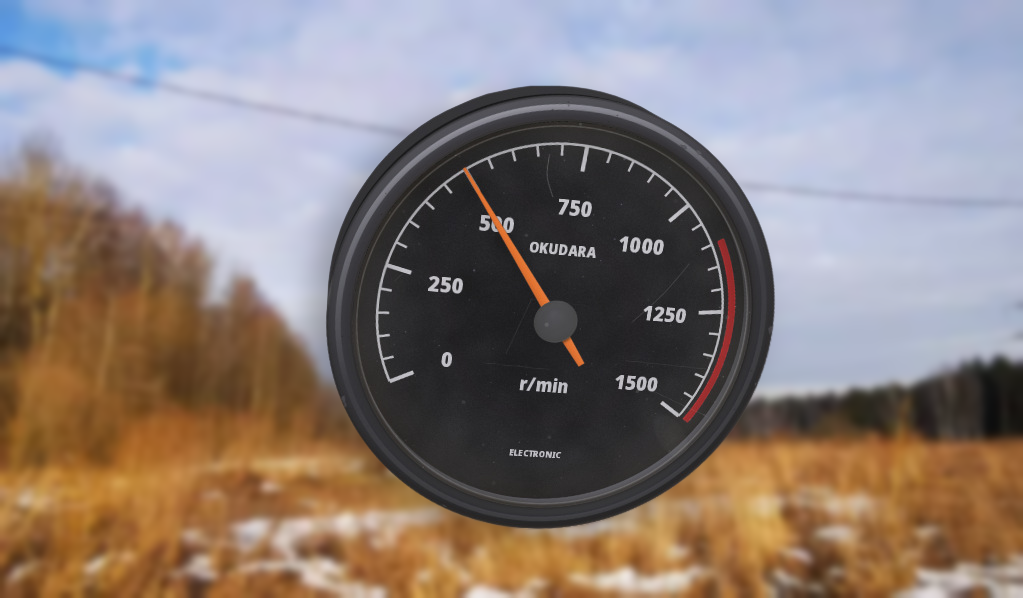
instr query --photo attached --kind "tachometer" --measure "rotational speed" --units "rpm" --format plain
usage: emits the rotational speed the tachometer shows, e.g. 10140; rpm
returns 500; rpm
